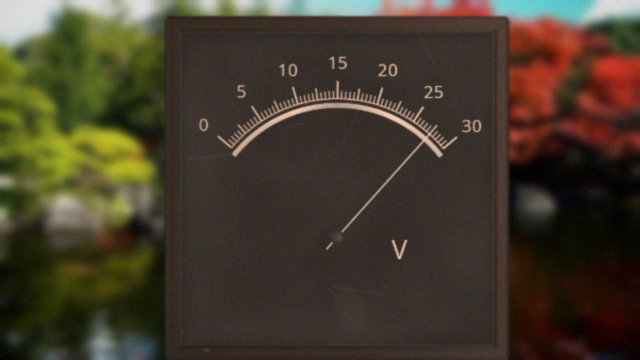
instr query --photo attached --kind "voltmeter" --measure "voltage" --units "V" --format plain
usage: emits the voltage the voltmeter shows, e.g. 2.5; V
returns 27.5; V
